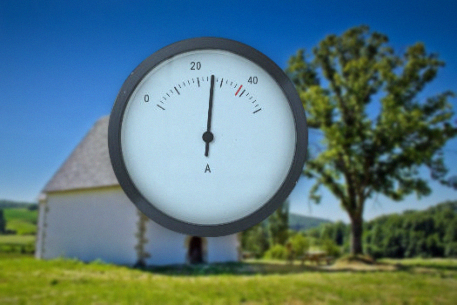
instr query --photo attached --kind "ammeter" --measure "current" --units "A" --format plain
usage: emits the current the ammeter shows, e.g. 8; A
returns 26; A
